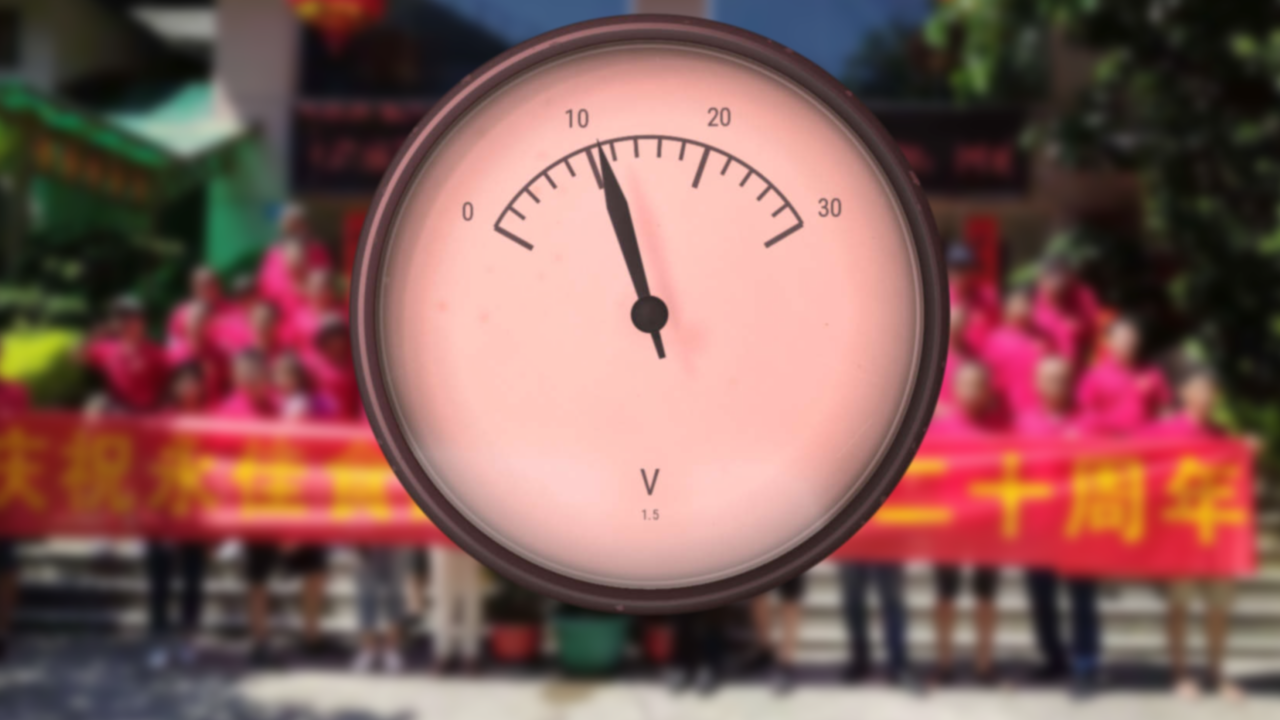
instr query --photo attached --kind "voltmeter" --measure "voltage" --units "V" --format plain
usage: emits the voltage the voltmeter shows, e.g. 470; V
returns 11; V
